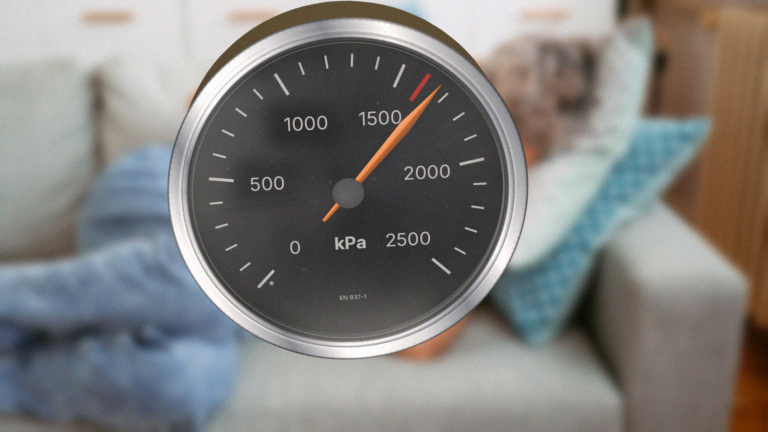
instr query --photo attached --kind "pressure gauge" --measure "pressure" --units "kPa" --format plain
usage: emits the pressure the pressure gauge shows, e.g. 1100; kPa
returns 1650; kPa
